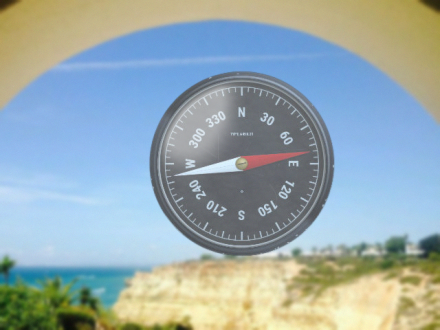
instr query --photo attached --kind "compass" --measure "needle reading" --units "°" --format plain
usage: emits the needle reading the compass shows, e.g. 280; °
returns 80; °
